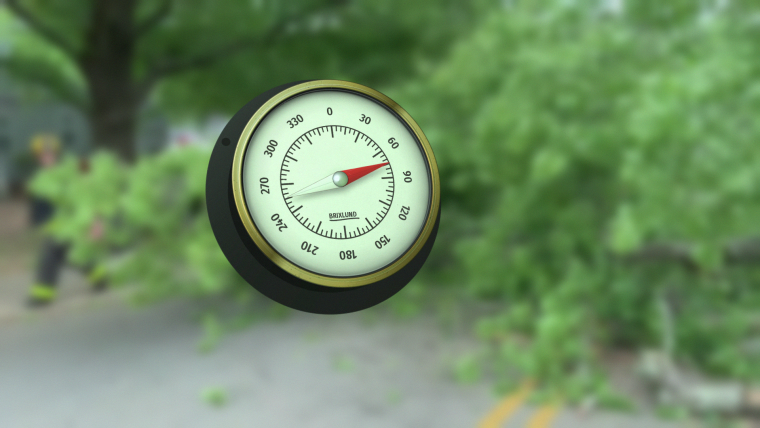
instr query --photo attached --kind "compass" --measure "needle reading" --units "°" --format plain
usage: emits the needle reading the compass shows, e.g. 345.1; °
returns 75; °
